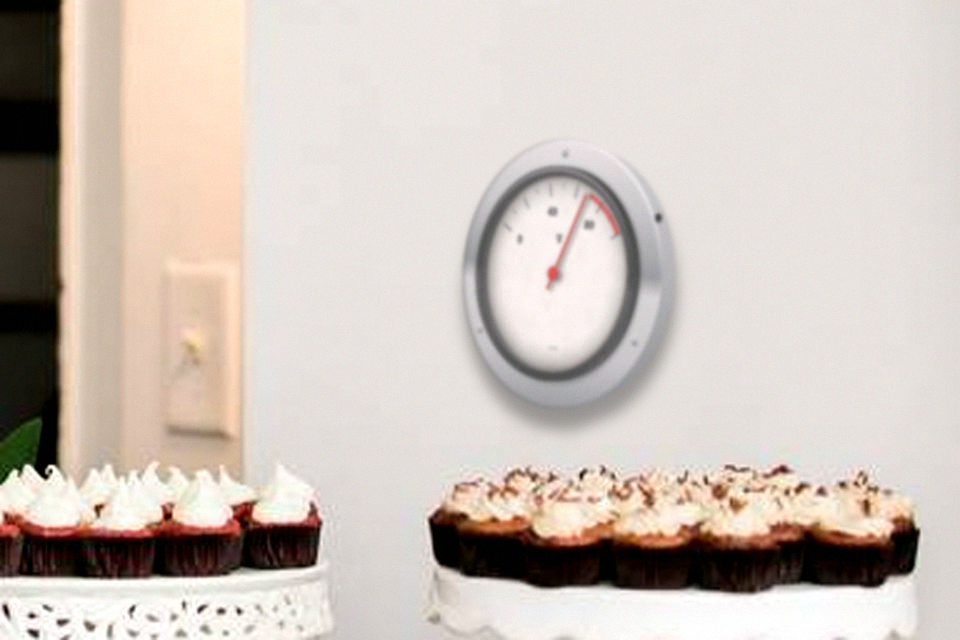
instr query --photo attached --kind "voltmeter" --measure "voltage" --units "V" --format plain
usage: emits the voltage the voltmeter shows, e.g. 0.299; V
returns 70; V
